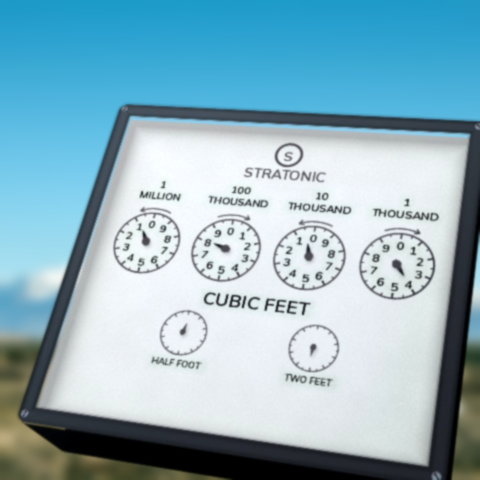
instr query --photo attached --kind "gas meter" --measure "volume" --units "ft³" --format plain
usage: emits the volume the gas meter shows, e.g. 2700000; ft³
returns 80400; ft³
